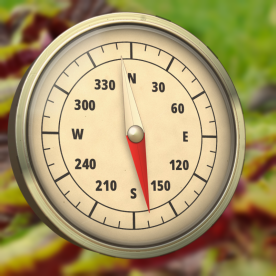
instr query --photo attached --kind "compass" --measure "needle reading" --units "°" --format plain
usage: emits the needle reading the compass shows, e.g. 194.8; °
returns 170; °
